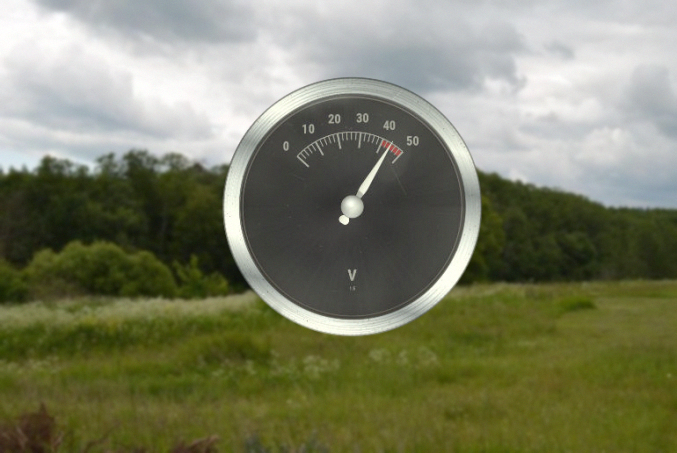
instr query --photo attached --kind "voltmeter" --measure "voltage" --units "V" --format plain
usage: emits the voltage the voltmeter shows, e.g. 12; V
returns 44; V
